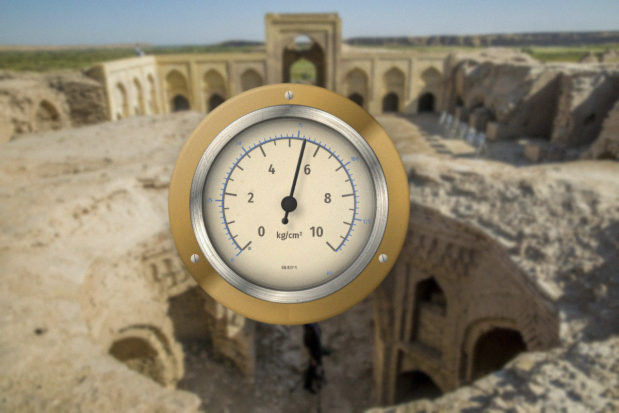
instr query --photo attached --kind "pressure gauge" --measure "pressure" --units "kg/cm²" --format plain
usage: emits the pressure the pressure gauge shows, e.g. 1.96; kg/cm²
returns 5.5; kg/cm²
